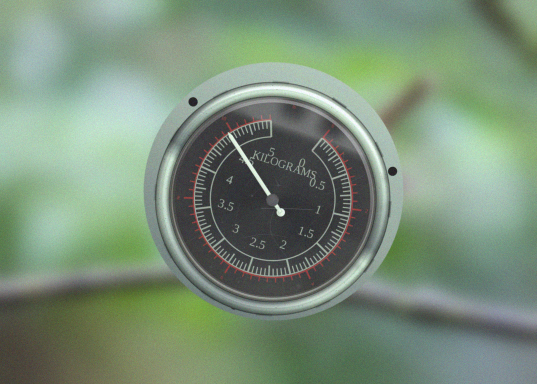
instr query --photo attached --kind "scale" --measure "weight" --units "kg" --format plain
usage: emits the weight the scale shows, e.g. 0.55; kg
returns 4.5; kg
